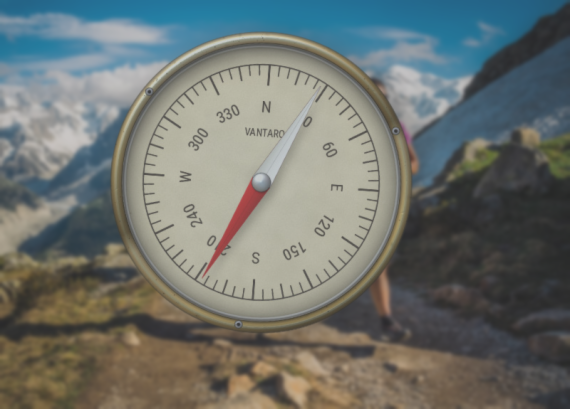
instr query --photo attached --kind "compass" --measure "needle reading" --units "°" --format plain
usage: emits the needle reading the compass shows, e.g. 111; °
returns 207.5; °
